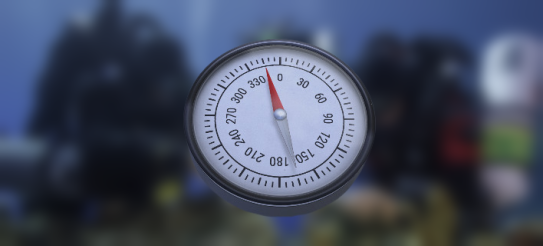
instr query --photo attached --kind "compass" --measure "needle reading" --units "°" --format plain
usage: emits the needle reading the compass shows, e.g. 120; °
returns 345; °
